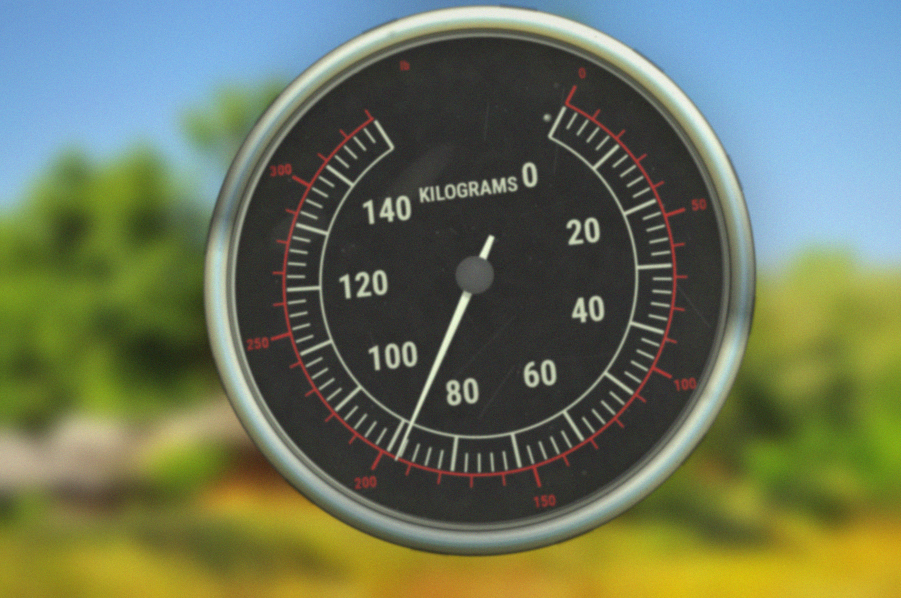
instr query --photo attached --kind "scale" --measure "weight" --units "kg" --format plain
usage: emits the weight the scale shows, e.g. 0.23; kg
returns 88; kg
